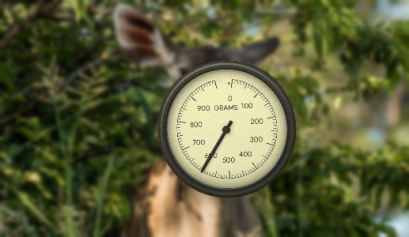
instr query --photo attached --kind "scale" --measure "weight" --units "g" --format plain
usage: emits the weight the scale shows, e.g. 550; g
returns 600; g
